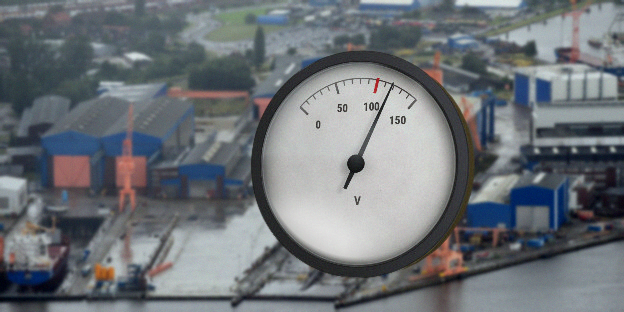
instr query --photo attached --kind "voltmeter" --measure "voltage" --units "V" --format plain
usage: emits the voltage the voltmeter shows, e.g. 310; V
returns 120; V
